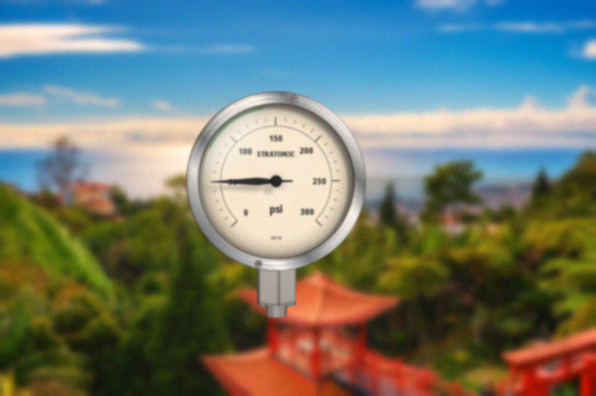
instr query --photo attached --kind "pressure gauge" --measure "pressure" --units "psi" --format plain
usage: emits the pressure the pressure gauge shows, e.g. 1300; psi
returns 50; psi
